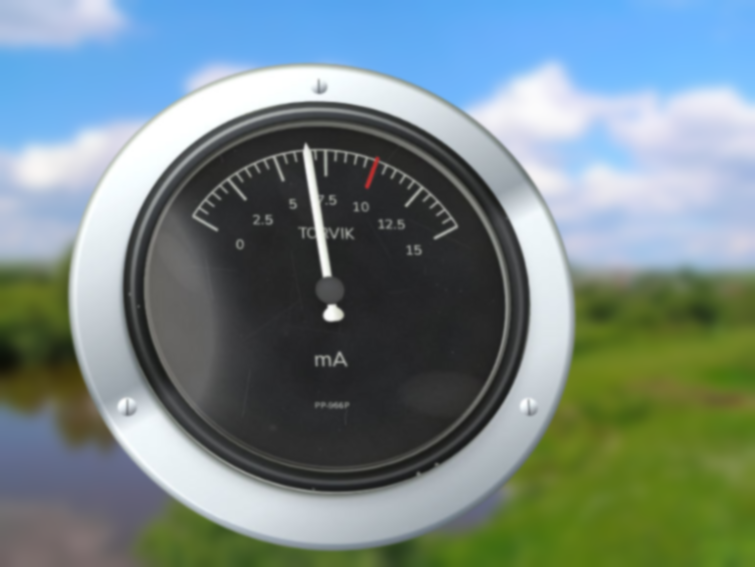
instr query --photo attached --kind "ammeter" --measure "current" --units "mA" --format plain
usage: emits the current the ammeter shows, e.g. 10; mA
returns 6.5; mA
